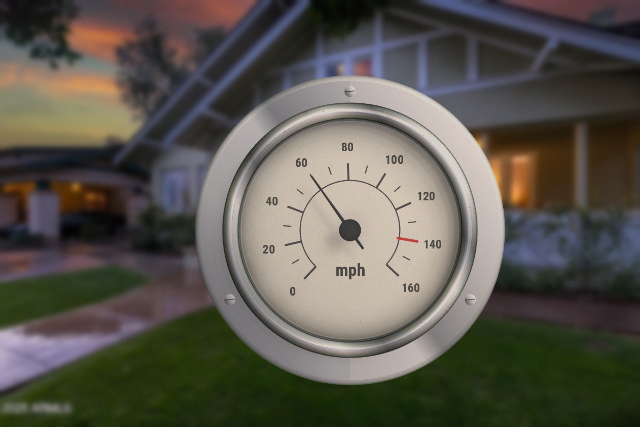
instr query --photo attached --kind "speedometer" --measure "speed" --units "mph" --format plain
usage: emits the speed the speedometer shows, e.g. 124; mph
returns 60; mph
